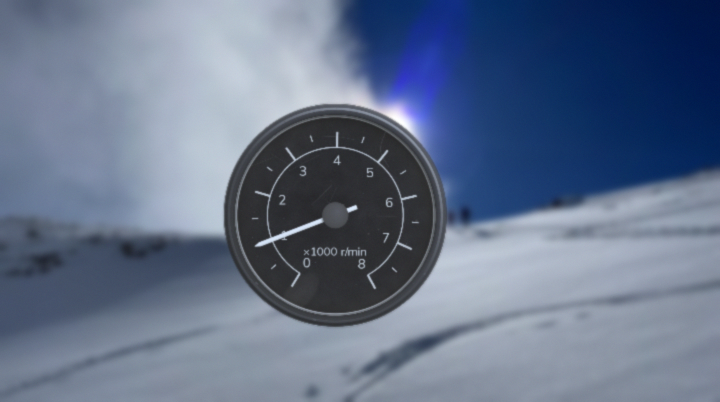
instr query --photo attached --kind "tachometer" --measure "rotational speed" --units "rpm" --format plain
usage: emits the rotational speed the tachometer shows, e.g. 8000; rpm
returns 1000; rpm
